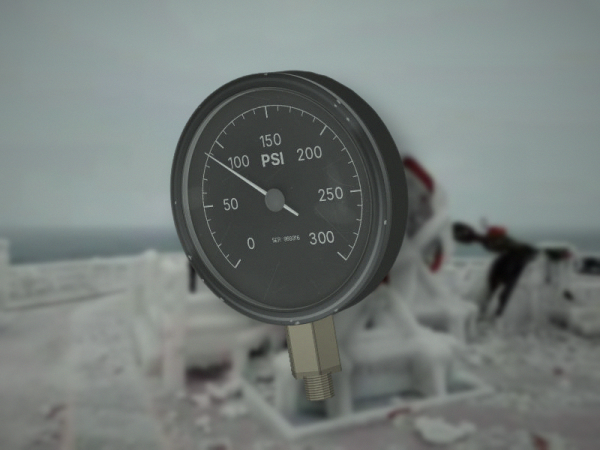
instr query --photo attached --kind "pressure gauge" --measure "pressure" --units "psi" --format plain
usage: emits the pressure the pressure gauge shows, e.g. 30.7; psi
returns 90; psi
